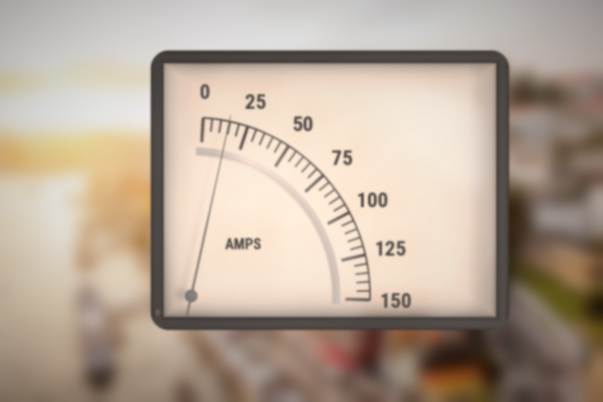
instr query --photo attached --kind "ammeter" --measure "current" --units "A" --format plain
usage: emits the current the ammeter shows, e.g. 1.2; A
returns 15; A
